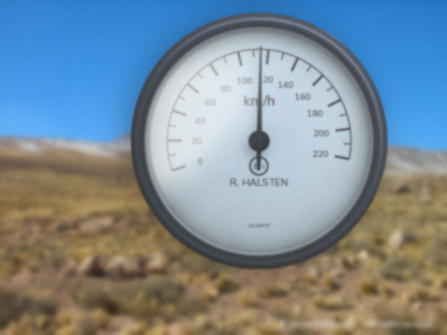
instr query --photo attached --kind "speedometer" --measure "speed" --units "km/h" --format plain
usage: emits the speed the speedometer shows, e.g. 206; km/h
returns 115; km/h
